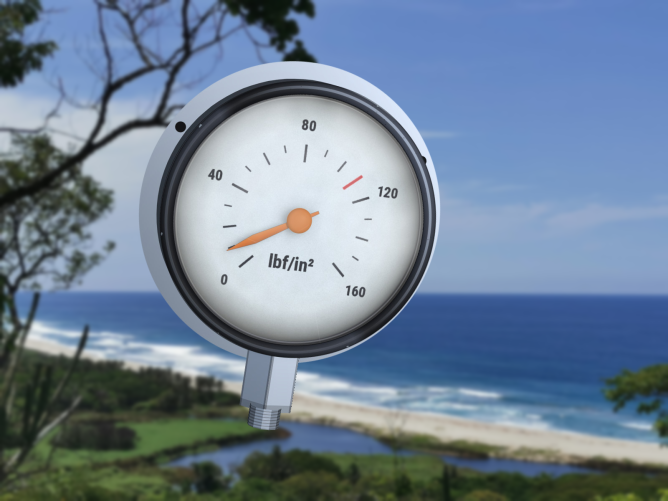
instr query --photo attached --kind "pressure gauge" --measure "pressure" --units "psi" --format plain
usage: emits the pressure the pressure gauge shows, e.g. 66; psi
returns 10; psi
